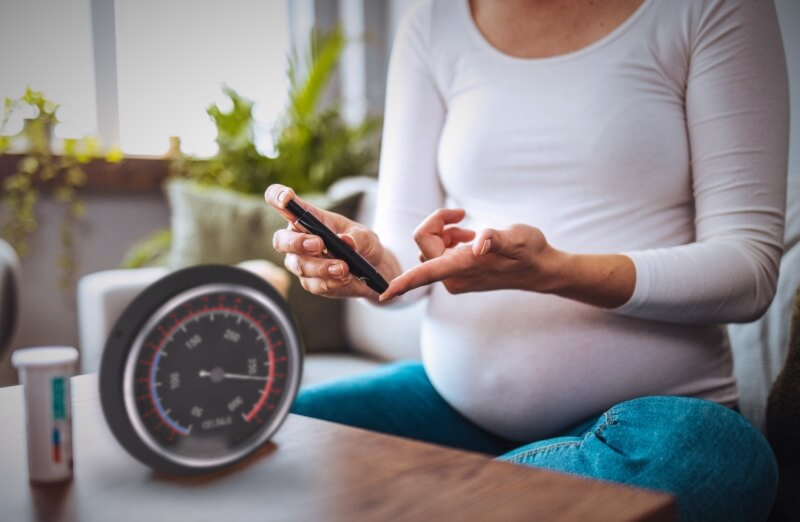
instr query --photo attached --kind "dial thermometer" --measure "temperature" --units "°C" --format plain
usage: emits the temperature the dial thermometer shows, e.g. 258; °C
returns 262.5; °C
